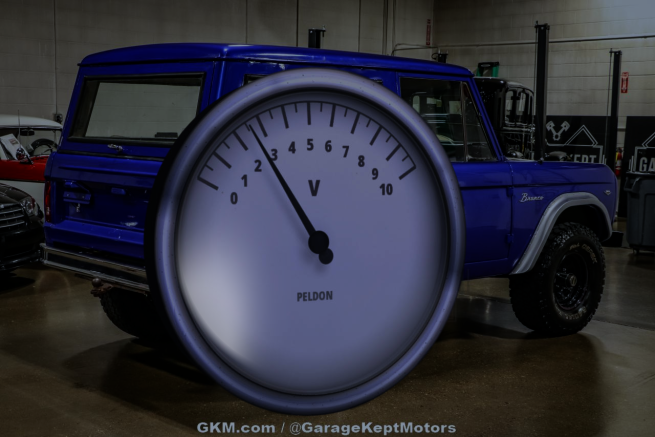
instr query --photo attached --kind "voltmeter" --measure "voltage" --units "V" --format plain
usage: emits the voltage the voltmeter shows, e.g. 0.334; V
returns 2.5; V
